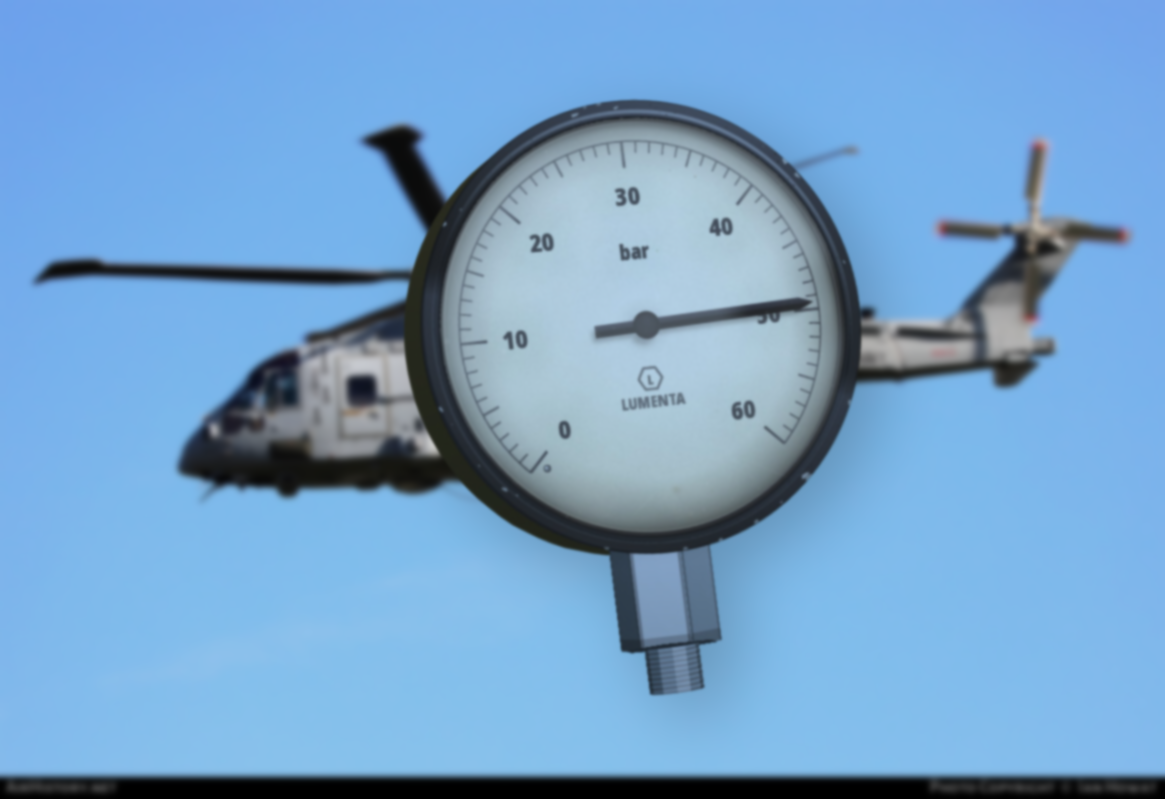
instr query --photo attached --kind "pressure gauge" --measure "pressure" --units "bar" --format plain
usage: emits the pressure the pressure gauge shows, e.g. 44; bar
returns 49.5; bar
